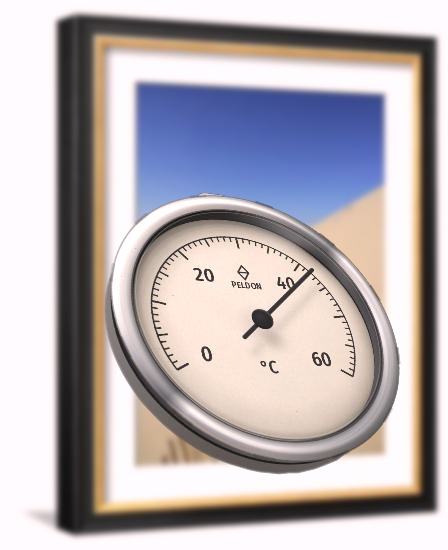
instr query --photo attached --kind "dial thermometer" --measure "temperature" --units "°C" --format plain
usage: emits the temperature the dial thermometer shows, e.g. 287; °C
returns 42; °C
